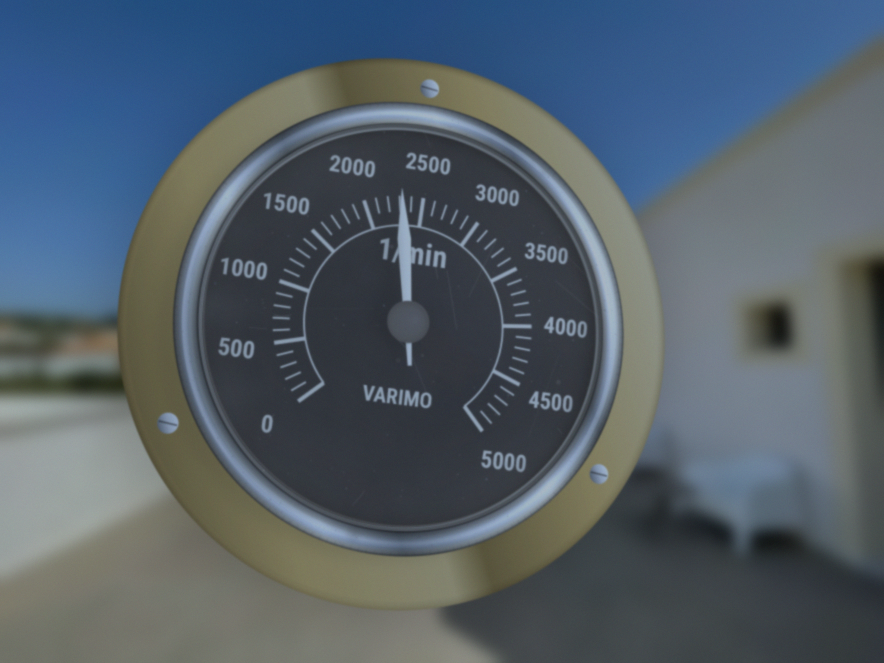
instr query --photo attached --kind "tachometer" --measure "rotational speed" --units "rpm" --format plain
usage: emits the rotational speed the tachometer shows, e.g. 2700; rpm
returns 2300; rpm
